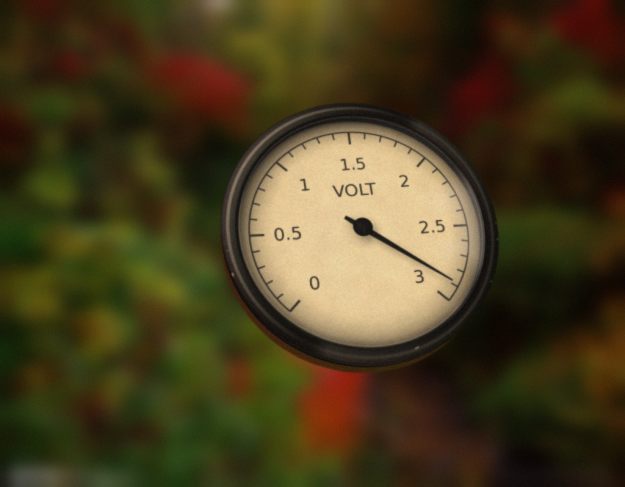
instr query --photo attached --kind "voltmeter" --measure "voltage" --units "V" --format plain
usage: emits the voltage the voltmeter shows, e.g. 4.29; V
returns 2.9; V
